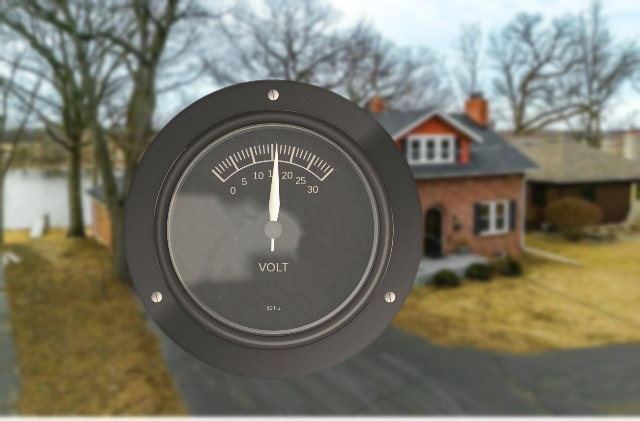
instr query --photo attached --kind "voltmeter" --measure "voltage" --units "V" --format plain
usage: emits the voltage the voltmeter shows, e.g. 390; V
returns 16; V
